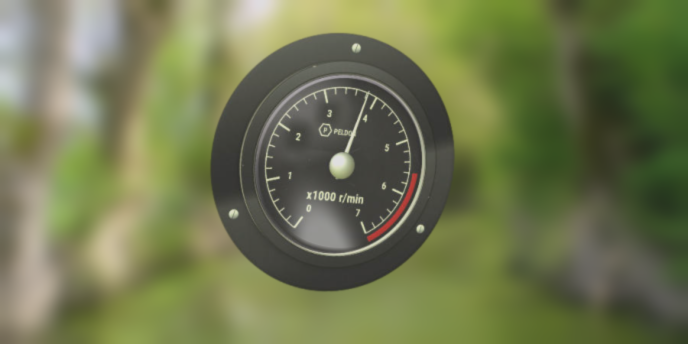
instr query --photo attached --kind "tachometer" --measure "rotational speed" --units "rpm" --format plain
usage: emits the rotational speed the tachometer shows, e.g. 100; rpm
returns 3800; rpm
